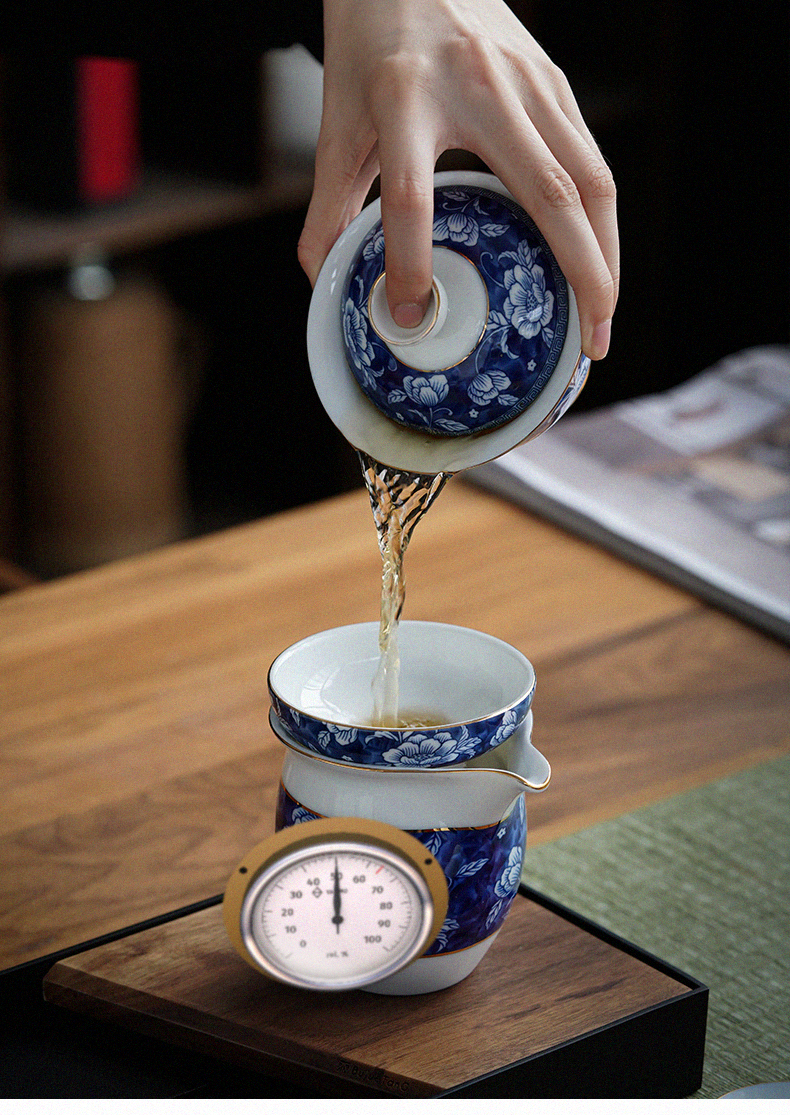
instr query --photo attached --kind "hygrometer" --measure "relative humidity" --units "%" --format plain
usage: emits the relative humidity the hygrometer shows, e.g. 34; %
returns 50; %
